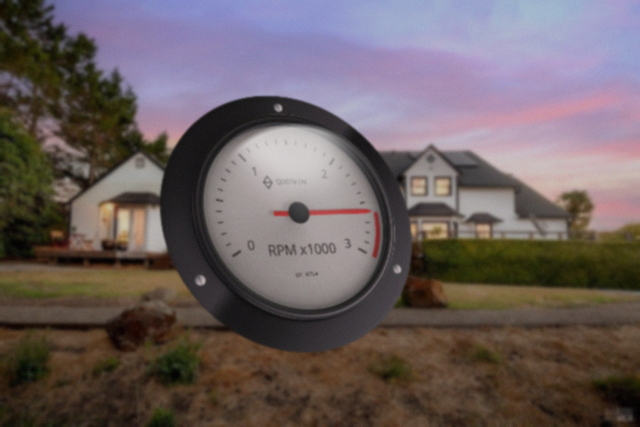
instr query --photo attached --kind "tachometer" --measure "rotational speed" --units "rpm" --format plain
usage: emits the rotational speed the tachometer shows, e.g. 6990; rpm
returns 2600; rpm
